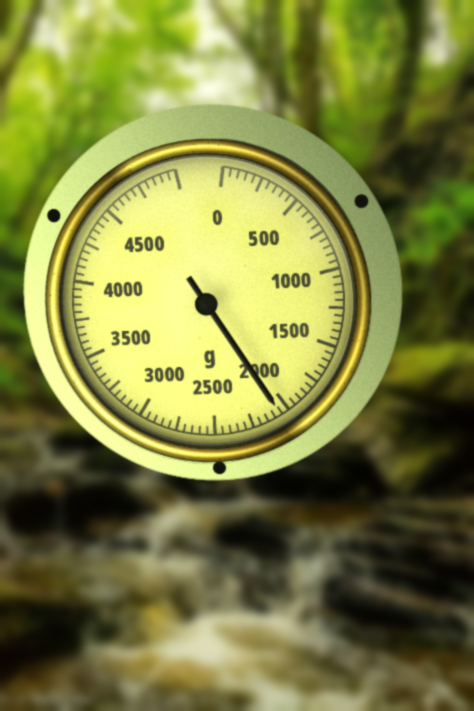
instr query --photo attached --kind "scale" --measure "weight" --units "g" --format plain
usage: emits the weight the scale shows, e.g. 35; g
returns 2050; g
